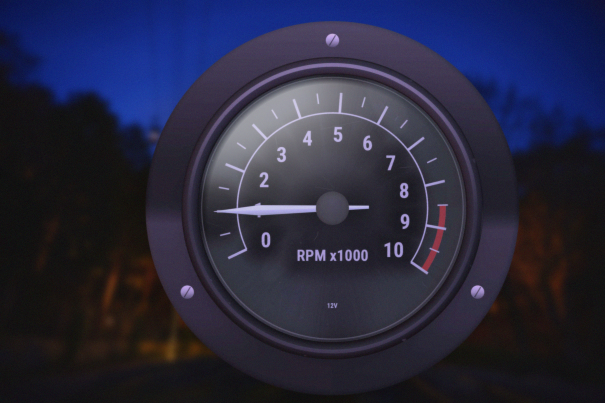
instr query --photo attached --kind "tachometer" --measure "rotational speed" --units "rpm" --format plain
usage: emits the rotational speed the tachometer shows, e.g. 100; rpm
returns 1000; rpm
